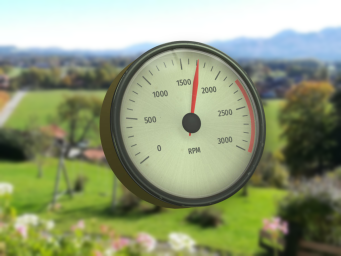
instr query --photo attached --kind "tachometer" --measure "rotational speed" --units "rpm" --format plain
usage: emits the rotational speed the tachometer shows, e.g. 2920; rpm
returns 1700; rpm
